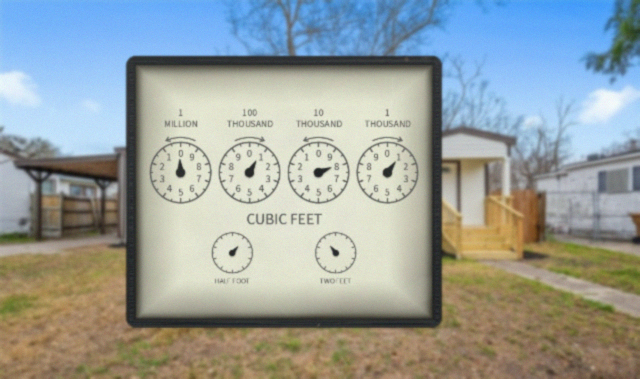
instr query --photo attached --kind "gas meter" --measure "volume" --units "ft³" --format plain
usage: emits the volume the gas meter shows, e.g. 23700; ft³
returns 8100; ft³
